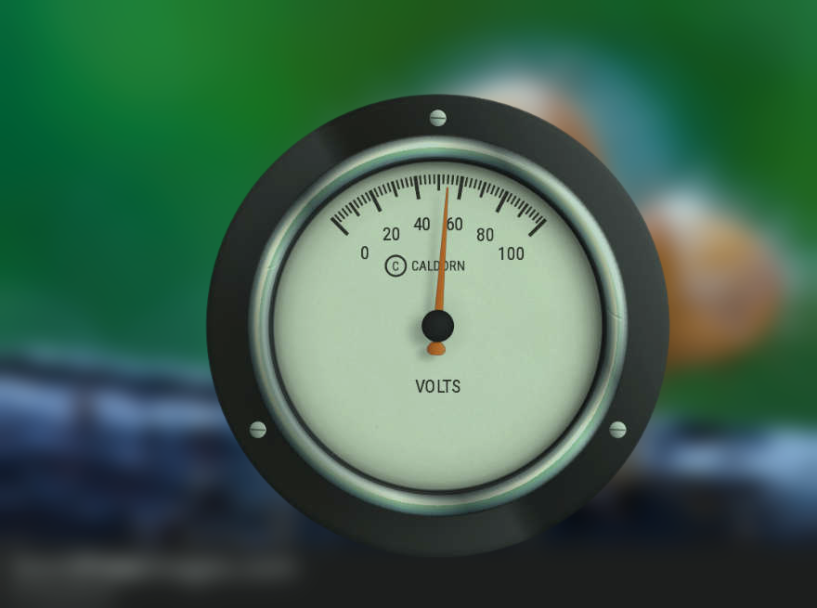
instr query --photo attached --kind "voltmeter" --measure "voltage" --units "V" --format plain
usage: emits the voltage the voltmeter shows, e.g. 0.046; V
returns 54; V
